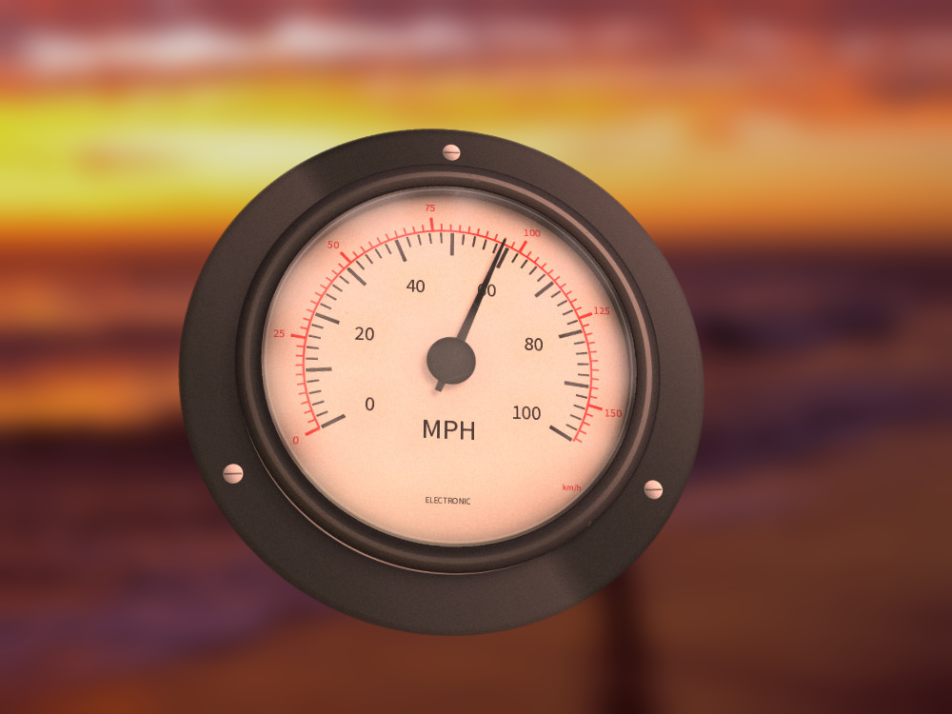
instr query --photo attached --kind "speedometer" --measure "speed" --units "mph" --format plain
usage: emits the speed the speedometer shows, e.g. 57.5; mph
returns 59; mph
